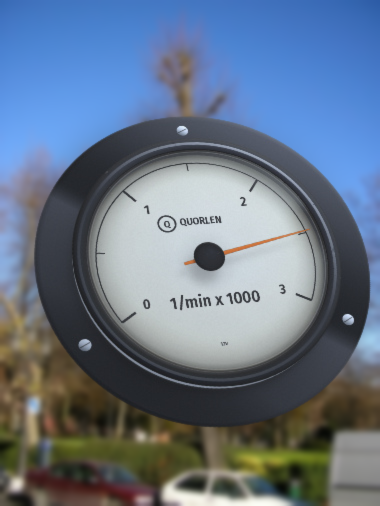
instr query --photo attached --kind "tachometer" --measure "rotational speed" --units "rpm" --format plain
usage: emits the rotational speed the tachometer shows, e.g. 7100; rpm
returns 2500; rpm
